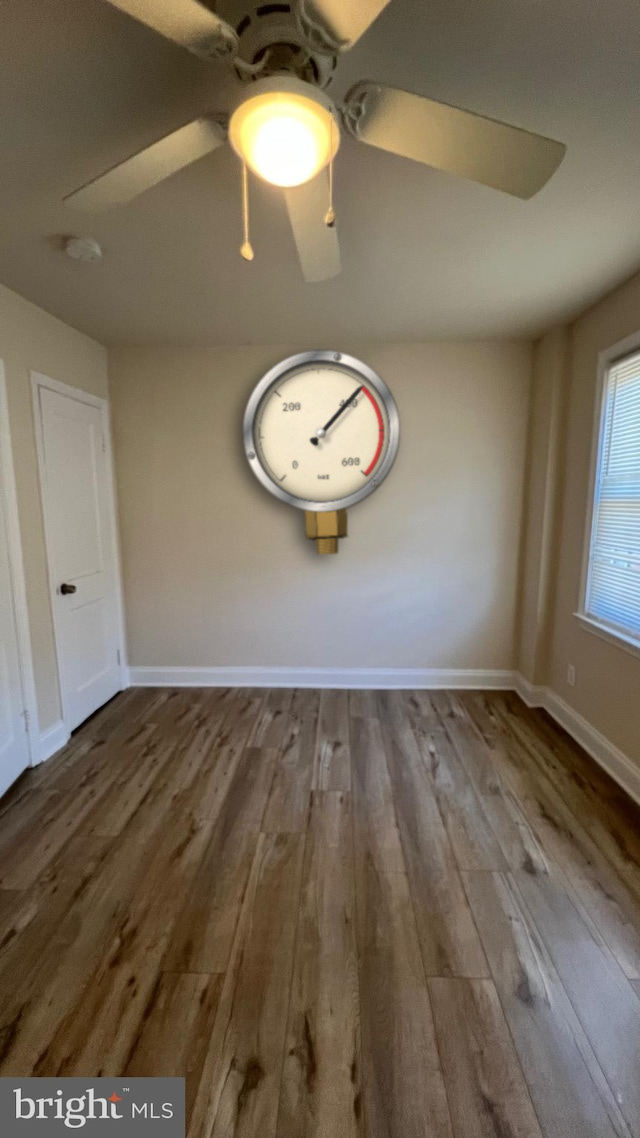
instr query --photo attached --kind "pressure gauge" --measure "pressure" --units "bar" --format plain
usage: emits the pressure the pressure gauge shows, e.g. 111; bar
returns 400; bar
